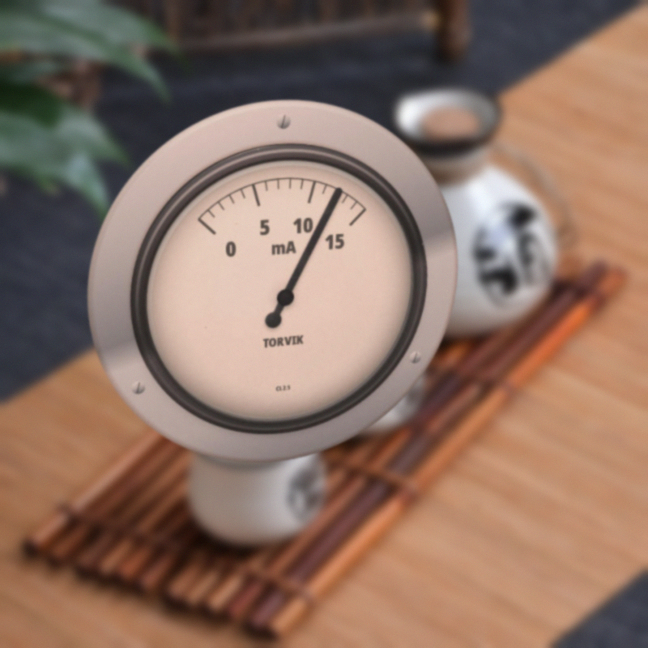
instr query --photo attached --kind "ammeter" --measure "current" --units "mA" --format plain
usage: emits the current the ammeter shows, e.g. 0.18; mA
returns 12; mA
